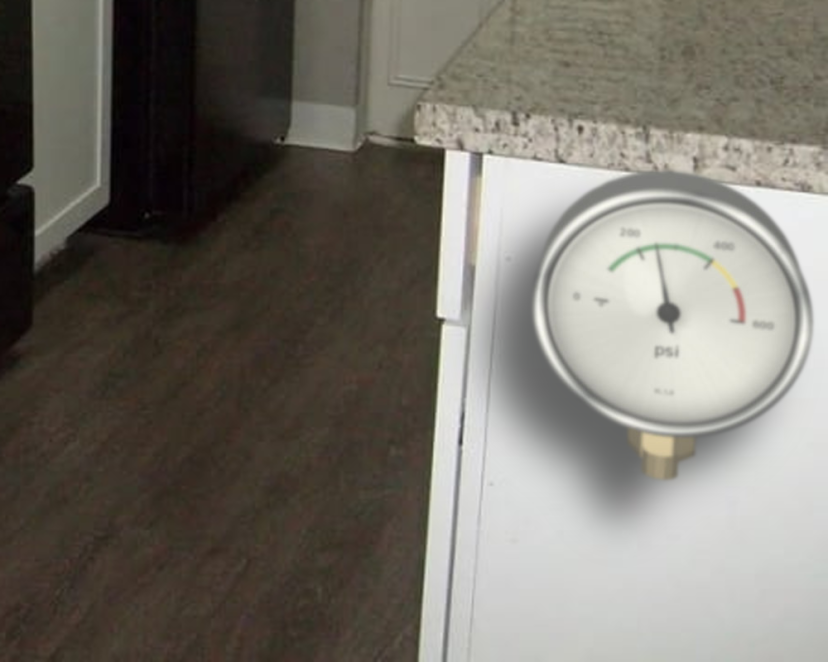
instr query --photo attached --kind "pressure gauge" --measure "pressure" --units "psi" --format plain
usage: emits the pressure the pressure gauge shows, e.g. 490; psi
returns 250; psi
